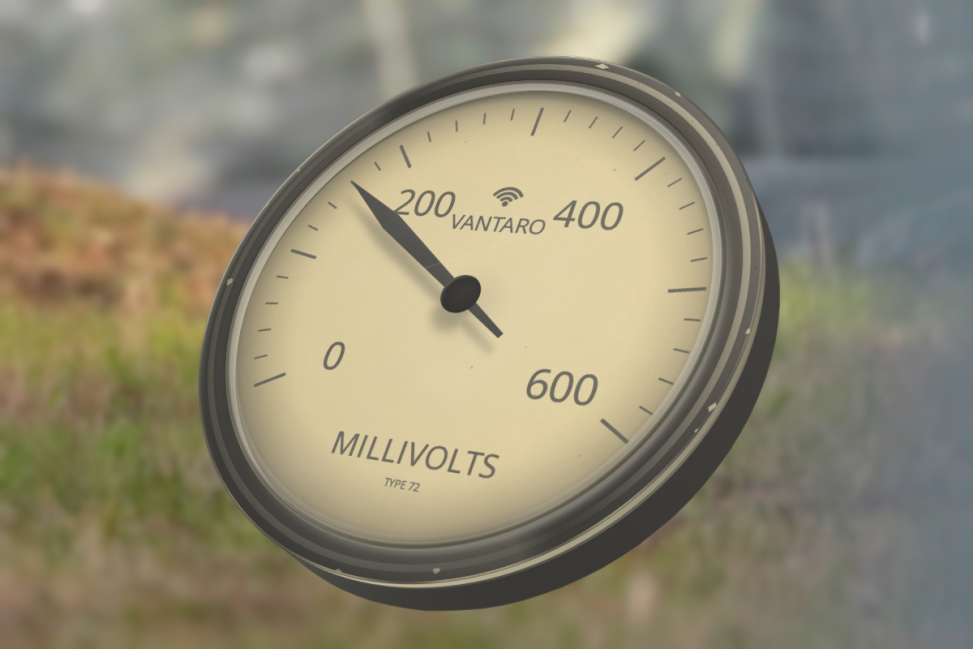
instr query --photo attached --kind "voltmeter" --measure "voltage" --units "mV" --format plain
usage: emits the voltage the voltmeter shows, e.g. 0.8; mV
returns 160; mV
